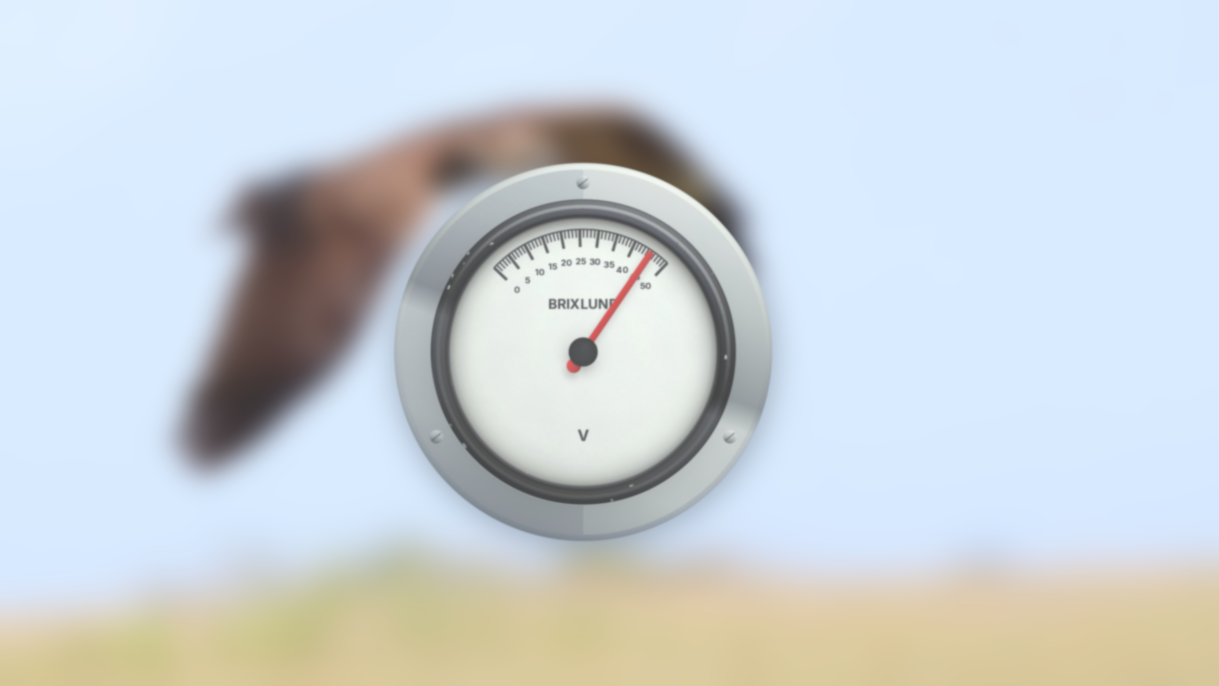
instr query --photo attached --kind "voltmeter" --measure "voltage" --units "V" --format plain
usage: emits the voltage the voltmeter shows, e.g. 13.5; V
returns 45; V
